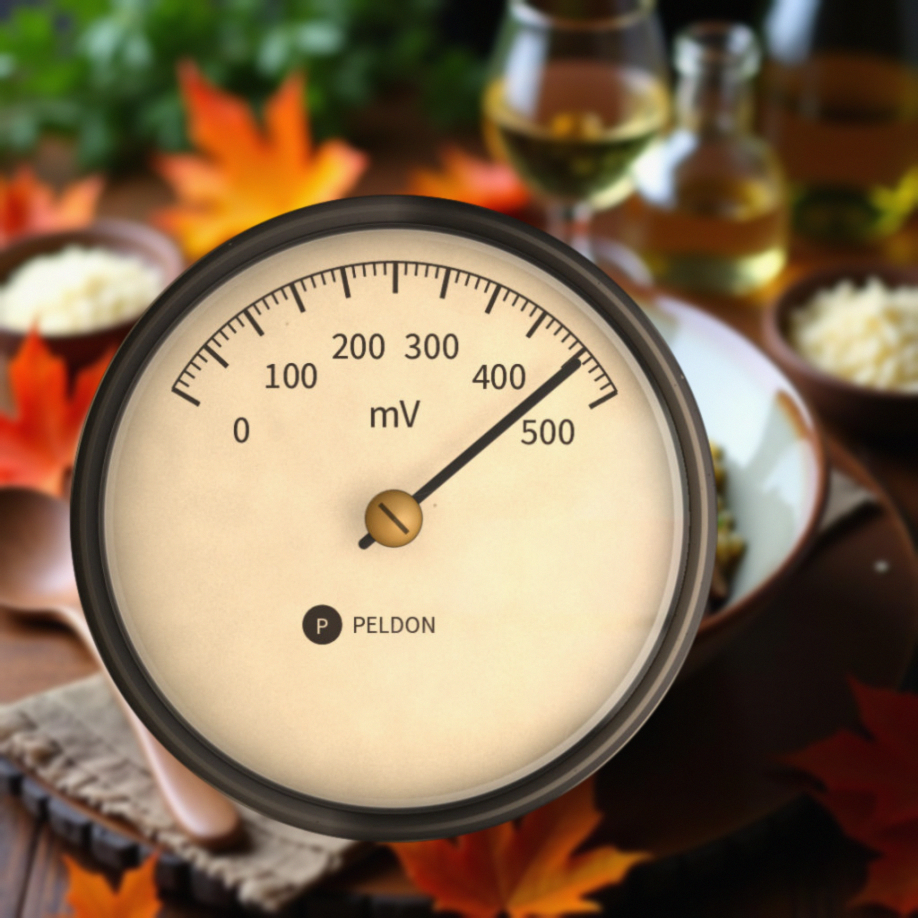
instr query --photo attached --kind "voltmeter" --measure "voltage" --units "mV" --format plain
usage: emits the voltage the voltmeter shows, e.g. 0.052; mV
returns 455; mV
